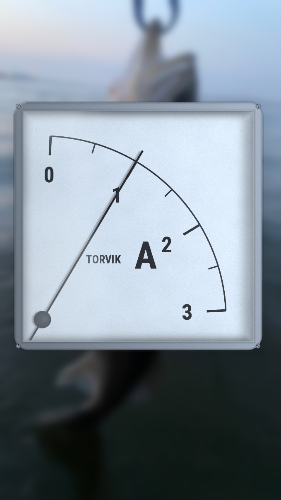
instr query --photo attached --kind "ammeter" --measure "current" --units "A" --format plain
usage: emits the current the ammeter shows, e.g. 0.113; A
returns 1; A
